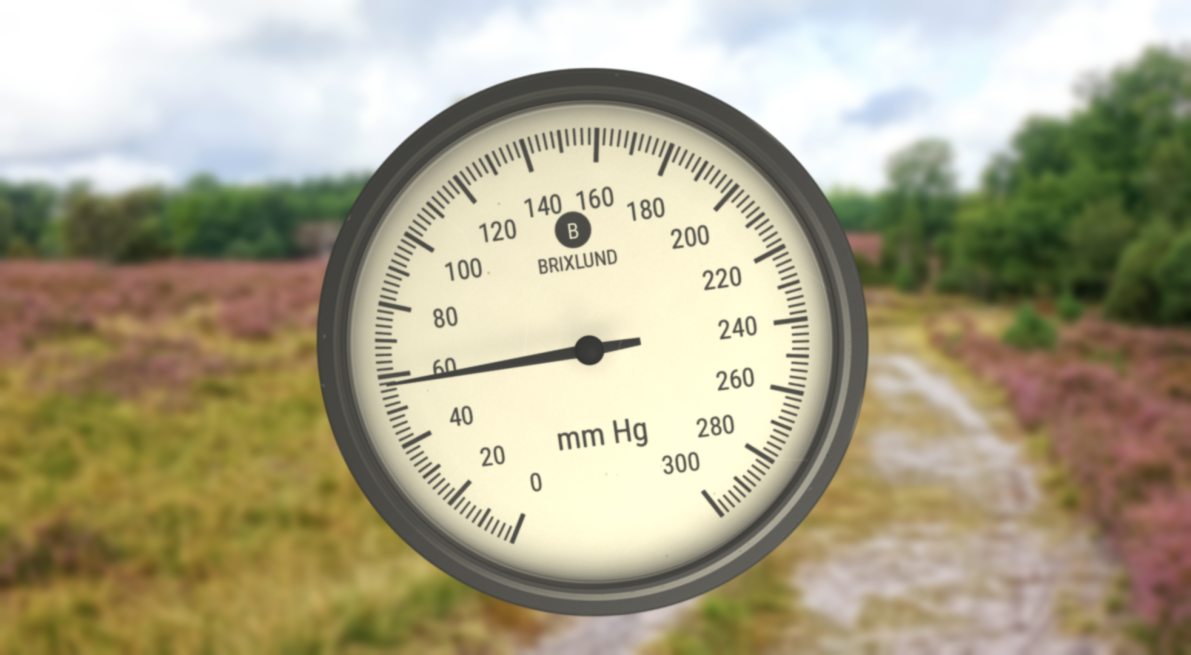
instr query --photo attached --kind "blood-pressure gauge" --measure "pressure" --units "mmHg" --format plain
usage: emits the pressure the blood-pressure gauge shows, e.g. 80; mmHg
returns 58; mmHg
